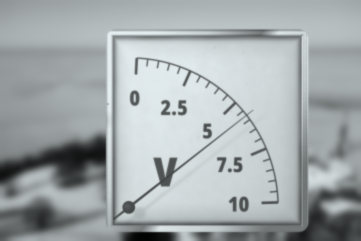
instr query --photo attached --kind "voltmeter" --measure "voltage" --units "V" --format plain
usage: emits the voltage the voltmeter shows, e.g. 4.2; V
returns 5.75; V
